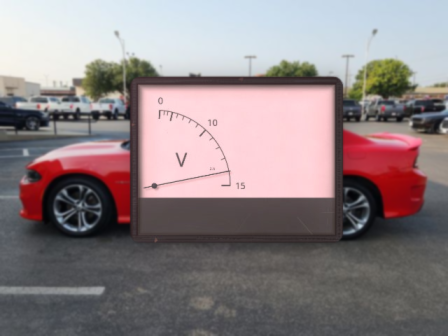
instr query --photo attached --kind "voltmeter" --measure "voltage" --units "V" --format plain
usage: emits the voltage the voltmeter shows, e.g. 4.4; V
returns 14; V
